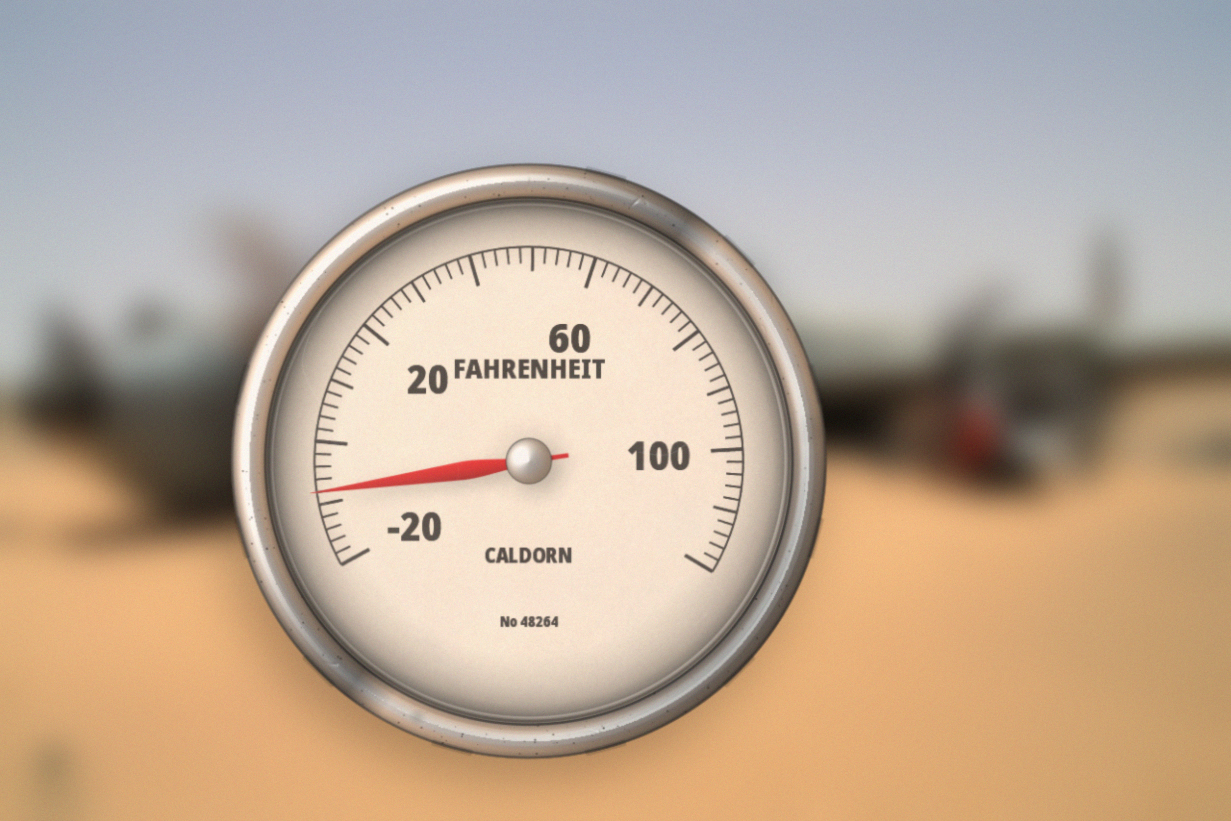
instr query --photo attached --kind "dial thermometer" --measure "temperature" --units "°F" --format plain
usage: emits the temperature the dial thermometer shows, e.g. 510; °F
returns -8; °F
